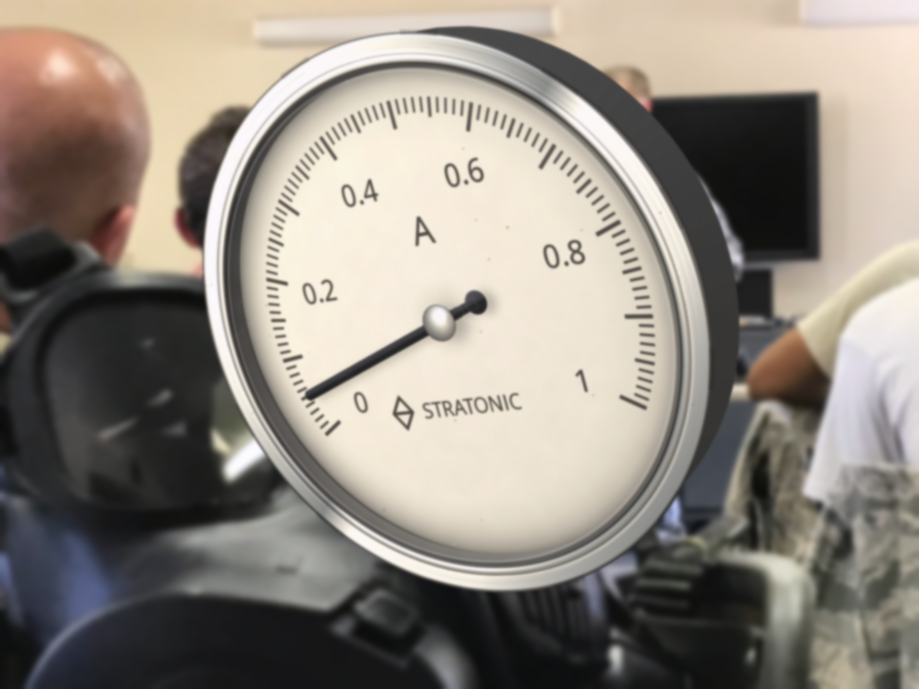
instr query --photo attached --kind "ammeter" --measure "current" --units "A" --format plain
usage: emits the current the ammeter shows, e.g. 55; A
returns 0.05; A
